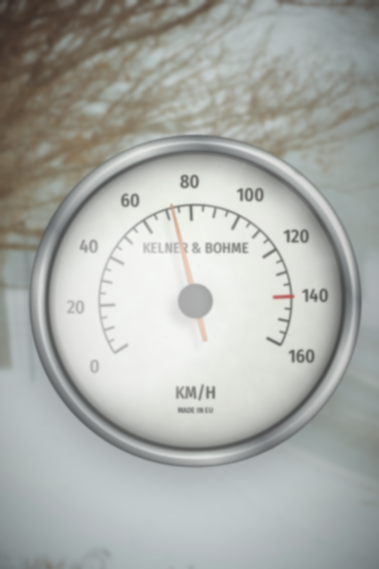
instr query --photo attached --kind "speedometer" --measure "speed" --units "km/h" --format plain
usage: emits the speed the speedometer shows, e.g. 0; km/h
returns 72.5; km/h
